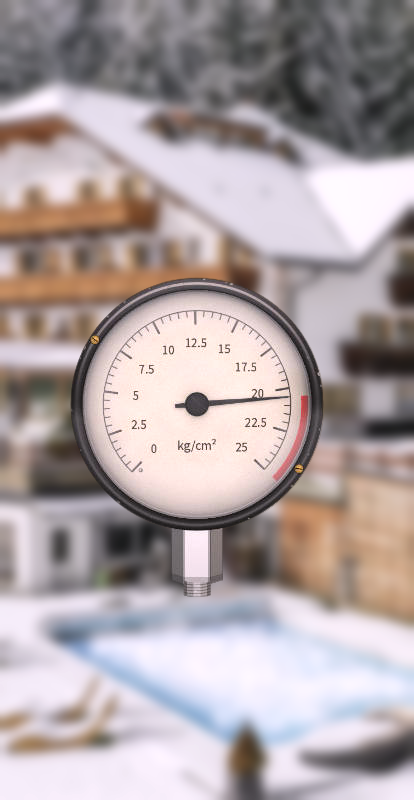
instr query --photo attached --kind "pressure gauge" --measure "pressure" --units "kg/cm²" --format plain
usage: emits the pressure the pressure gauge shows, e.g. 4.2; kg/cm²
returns 20.5; kg/cm²
